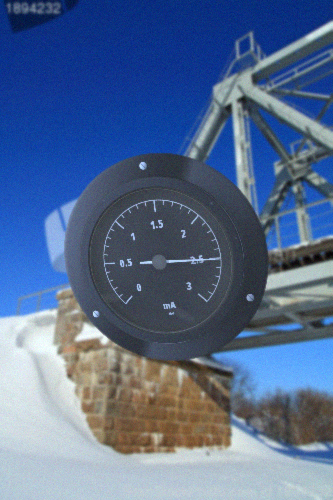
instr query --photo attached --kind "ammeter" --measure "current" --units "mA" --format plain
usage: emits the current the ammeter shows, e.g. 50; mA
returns 2.5; mA
